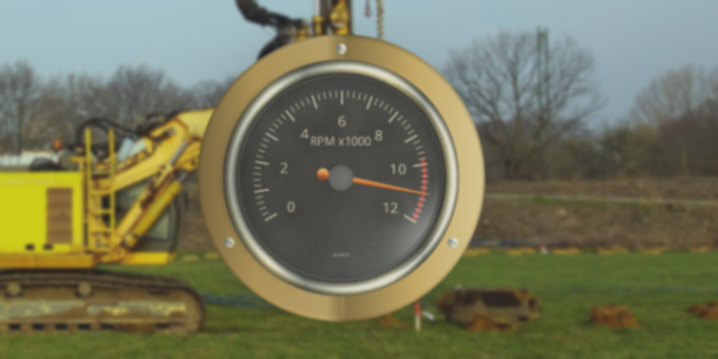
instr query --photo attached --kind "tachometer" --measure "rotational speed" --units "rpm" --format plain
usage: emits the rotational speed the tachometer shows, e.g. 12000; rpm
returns 11000; rpm
